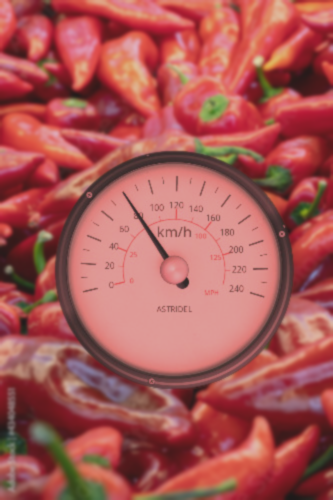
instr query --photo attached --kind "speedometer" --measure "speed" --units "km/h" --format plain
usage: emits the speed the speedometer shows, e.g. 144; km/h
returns 80; km/h
